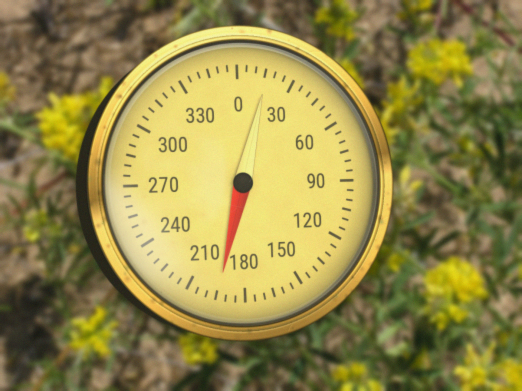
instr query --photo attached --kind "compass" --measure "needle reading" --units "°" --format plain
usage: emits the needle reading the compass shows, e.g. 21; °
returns 195; °
